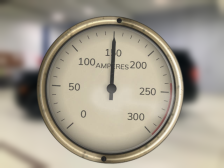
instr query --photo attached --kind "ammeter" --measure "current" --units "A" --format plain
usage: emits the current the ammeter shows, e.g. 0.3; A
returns 150; A
